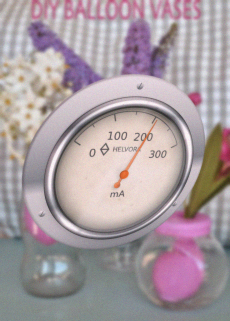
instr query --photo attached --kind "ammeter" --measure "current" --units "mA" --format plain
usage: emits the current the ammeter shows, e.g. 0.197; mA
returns 200; mA
